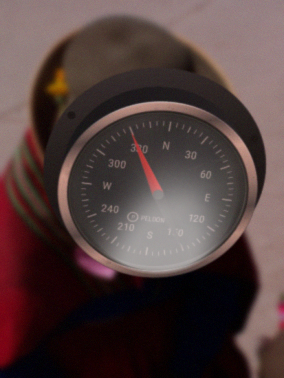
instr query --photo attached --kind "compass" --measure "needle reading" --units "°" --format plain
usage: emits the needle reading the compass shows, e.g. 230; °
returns 330; °
